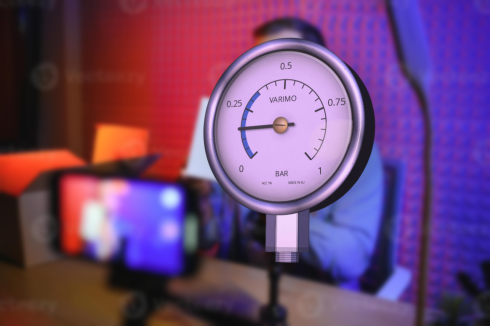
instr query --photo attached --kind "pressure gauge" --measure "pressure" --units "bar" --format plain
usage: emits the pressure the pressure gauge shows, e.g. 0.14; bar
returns 0.15; bar
